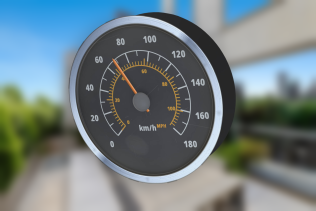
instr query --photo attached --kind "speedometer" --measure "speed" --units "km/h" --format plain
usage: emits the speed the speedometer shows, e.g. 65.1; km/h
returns 70; km/h
